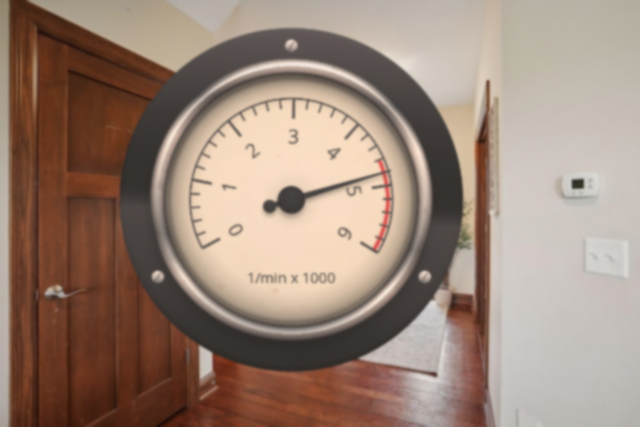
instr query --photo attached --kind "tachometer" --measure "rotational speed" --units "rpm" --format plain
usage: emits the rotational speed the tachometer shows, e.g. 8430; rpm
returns 4800; rpm
